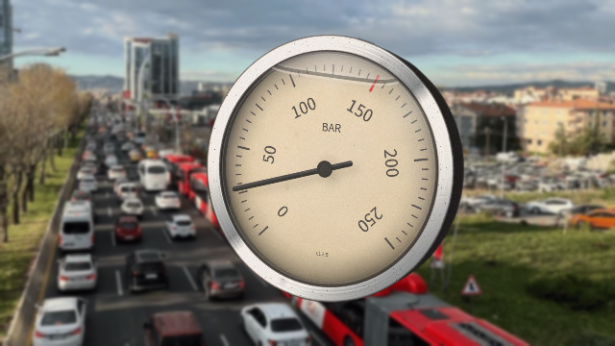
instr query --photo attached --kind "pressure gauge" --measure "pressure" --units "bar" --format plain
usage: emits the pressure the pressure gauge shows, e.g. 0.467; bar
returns 27.5; bar
